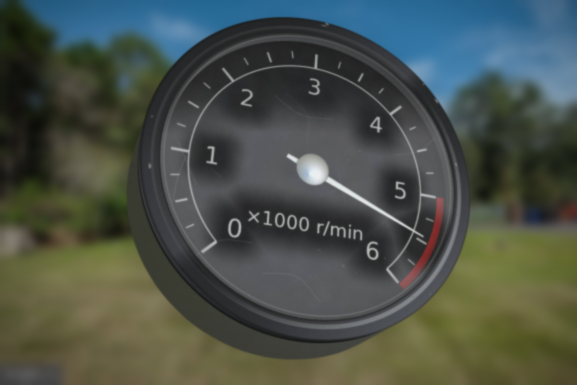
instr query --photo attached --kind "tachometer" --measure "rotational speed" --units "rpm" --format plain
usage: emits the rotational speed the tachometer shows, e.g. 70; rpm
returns 5500; rpm
